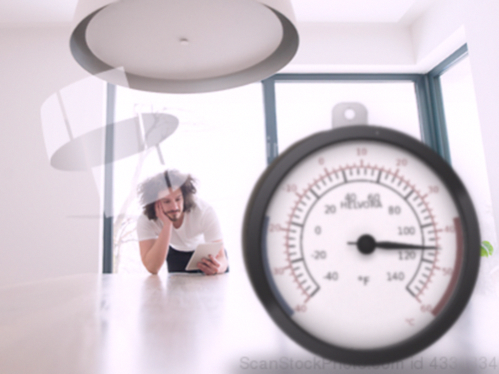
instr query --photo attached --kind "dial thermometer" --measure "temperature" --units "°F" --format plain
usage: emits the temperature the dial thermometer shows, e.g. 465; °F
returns 112; °F
